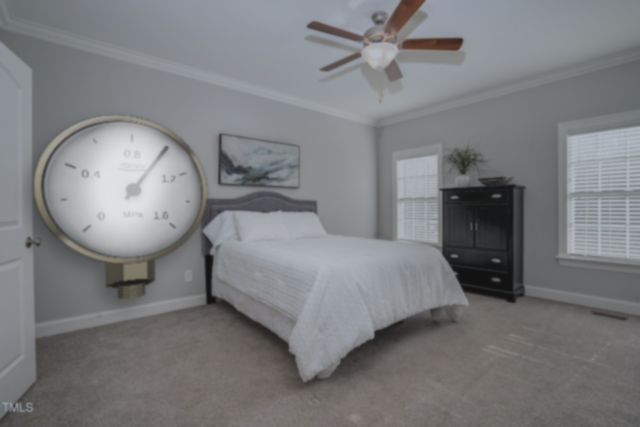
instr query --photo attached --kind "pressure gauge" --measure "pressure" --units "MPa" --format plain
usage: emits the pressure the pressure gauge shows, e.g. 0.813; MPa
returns 1; MPa
